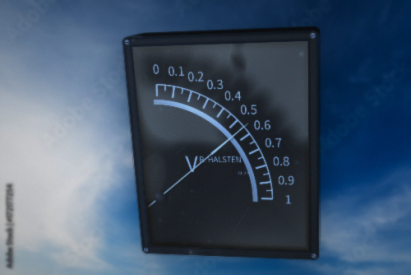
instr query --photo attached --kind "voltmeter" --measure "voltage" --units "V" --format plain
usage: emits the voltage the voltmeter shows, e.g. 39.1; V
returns 0.55; V
